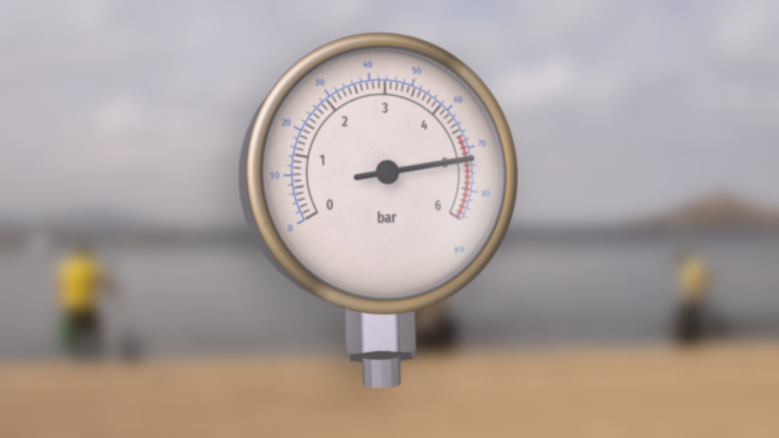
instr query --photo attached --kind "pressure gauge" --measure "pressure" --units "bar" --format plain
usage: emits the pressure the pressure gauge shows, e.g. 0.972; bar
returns 5; bar
